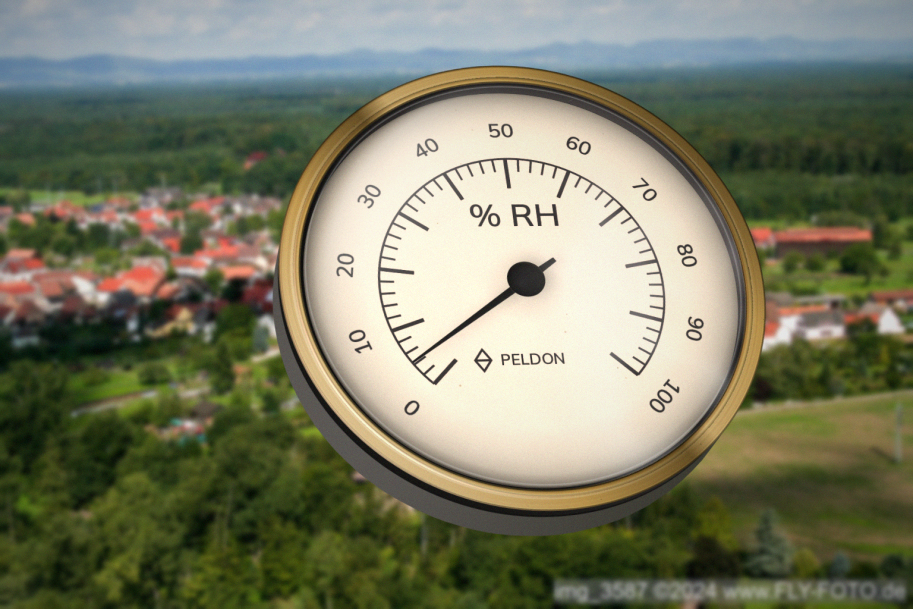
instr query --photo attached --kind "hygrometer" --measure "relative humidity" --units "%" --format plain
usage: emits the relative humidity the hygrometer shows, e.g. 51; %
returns 4; %
